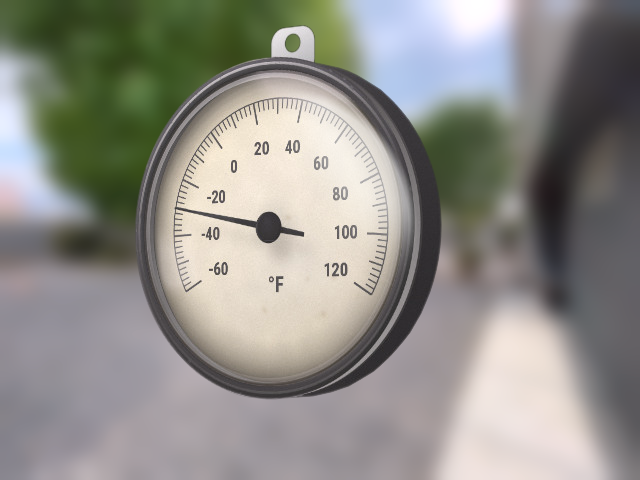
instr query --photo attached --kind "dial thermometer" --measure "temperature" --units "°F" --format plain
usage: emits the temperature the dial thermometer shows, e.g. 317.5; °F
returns -30; °F
